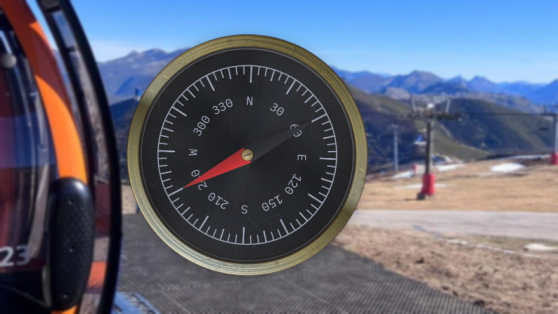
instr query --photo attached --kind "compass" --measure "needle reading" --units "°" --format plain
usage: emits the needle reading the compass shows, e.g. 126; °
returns 240; °
